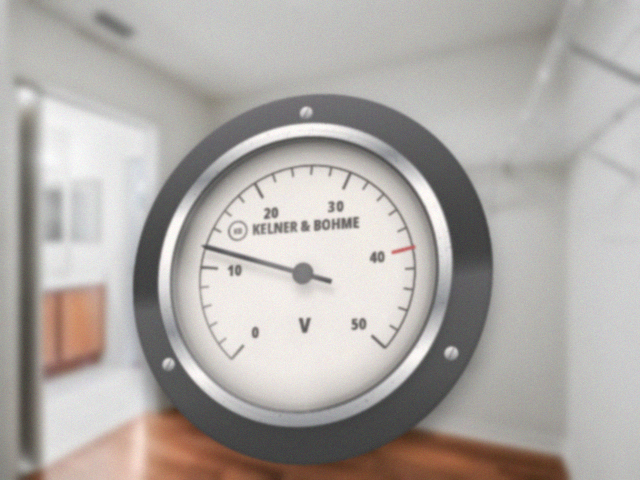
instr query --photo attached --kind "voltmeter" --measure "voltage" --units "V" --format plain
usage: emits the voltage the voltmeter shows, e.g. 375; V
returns 12; V
